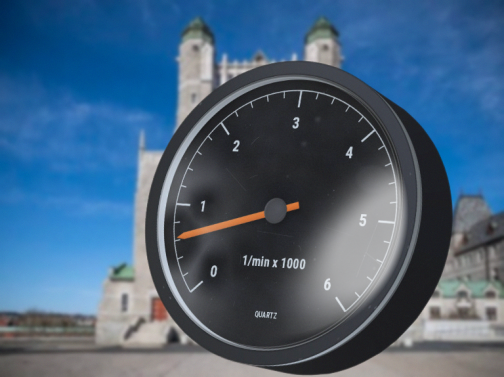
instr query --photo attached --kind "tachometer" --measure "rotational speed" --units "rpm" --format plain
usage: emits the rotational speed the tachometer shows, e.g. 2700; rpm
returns 600; rpm
